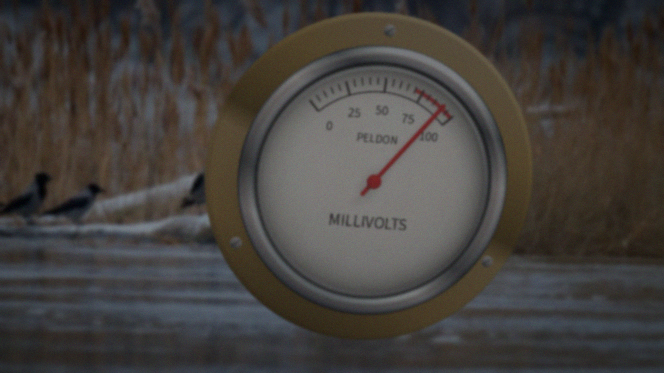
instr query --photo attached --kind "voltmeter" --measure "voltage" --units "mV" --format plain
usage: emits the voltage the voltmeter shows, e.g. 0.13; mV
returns 90; mV
